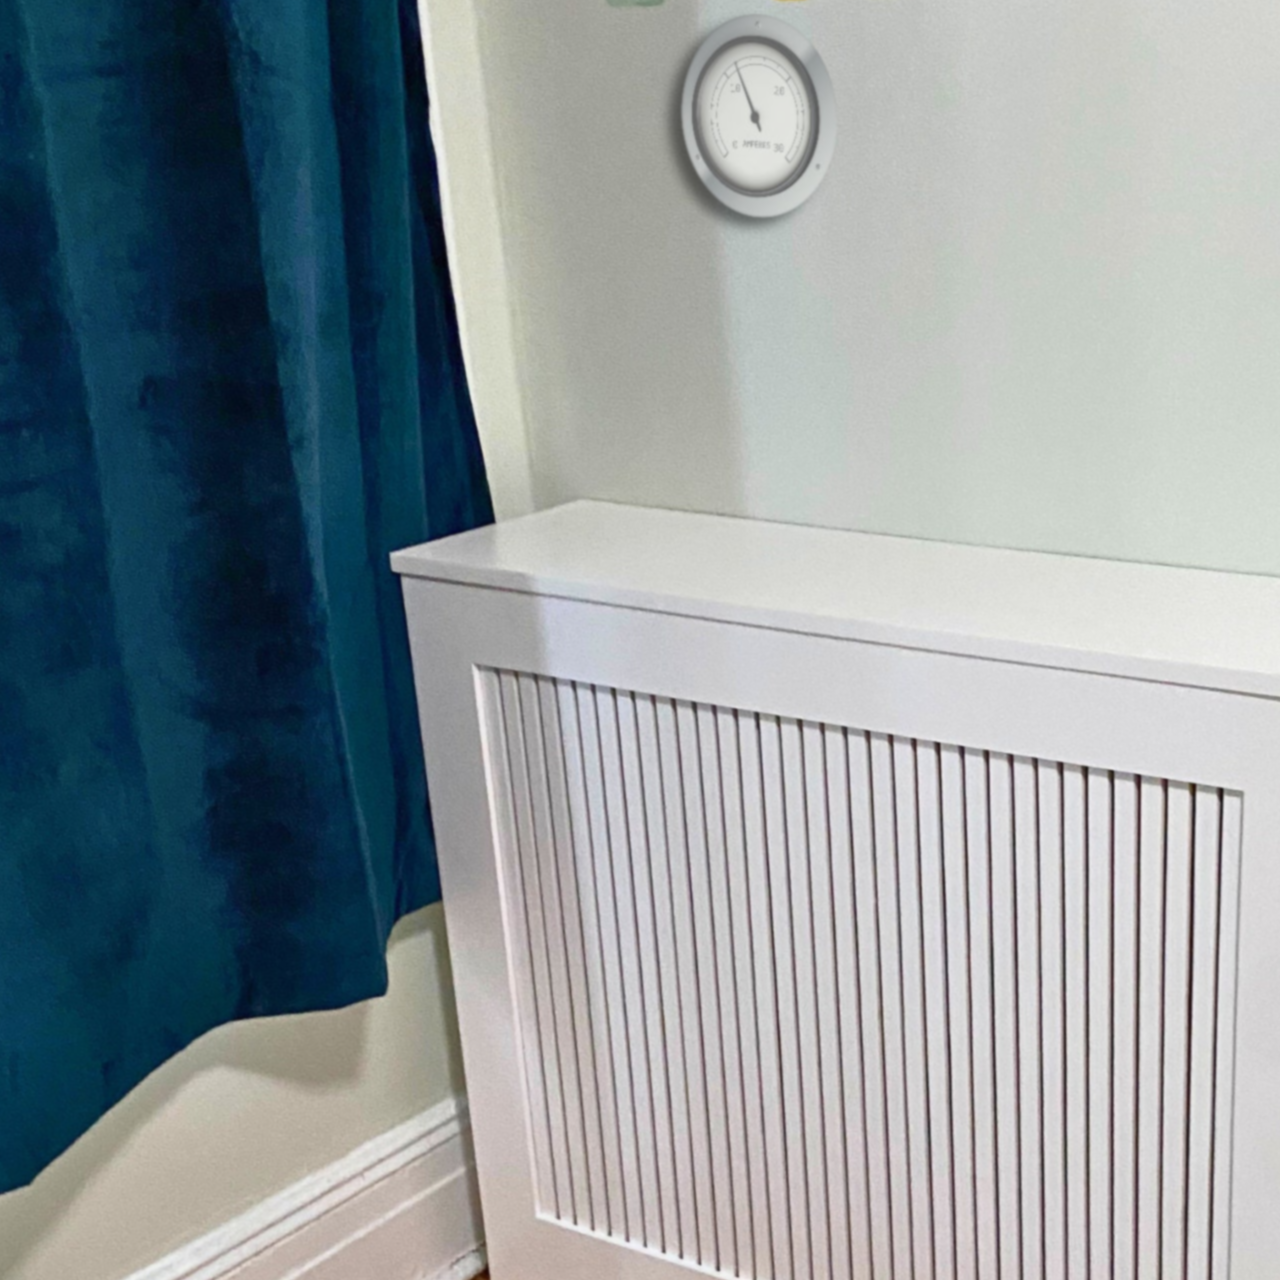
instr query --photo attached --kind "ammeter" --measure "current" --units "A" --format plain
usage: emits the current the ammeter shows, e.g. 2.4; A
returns 12; A
